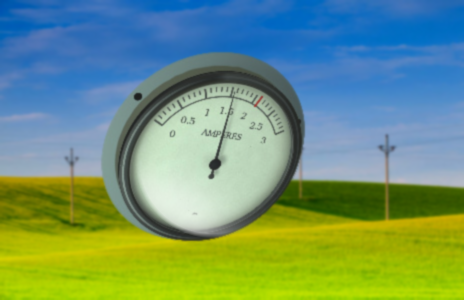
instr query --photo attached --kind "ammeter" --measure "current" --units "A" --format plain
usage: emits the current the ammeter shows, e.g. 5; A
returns 1.5; A
